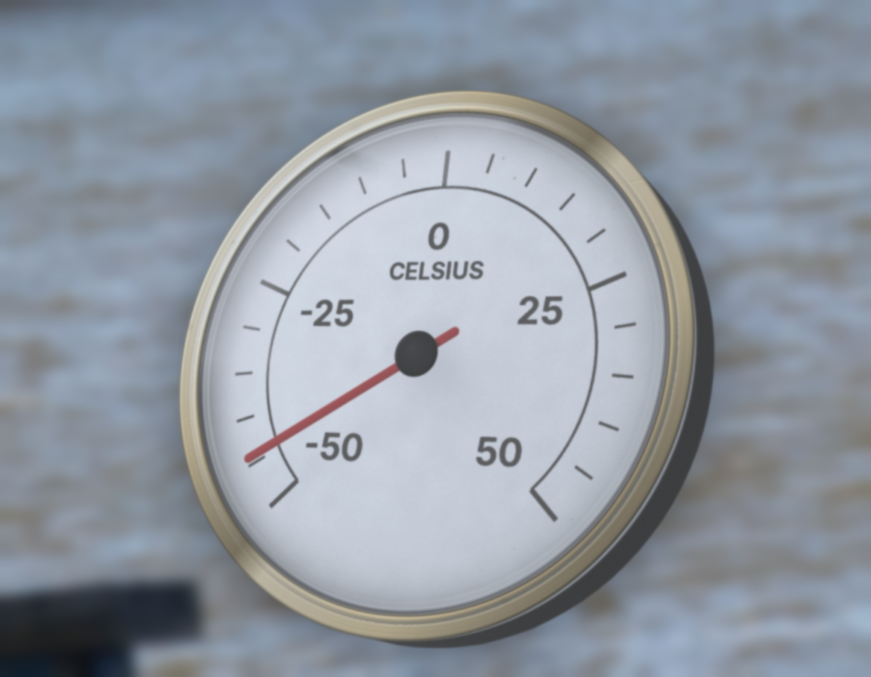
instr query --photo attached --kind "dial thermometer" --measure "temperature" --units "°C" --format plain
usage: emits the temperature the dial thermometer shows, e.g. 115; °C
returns -45; °C
